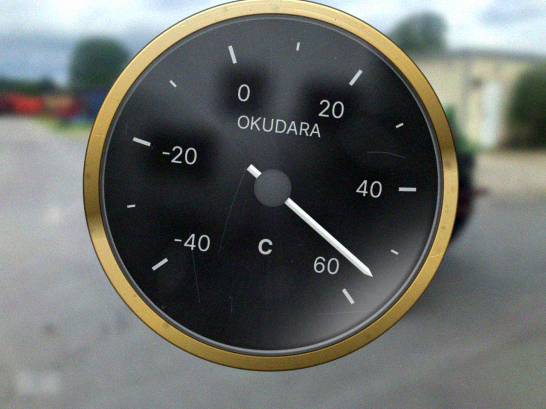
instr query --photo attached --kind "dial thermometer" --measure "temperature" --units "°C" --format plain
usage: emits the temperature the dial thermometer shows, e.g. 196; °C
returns 55; °C
